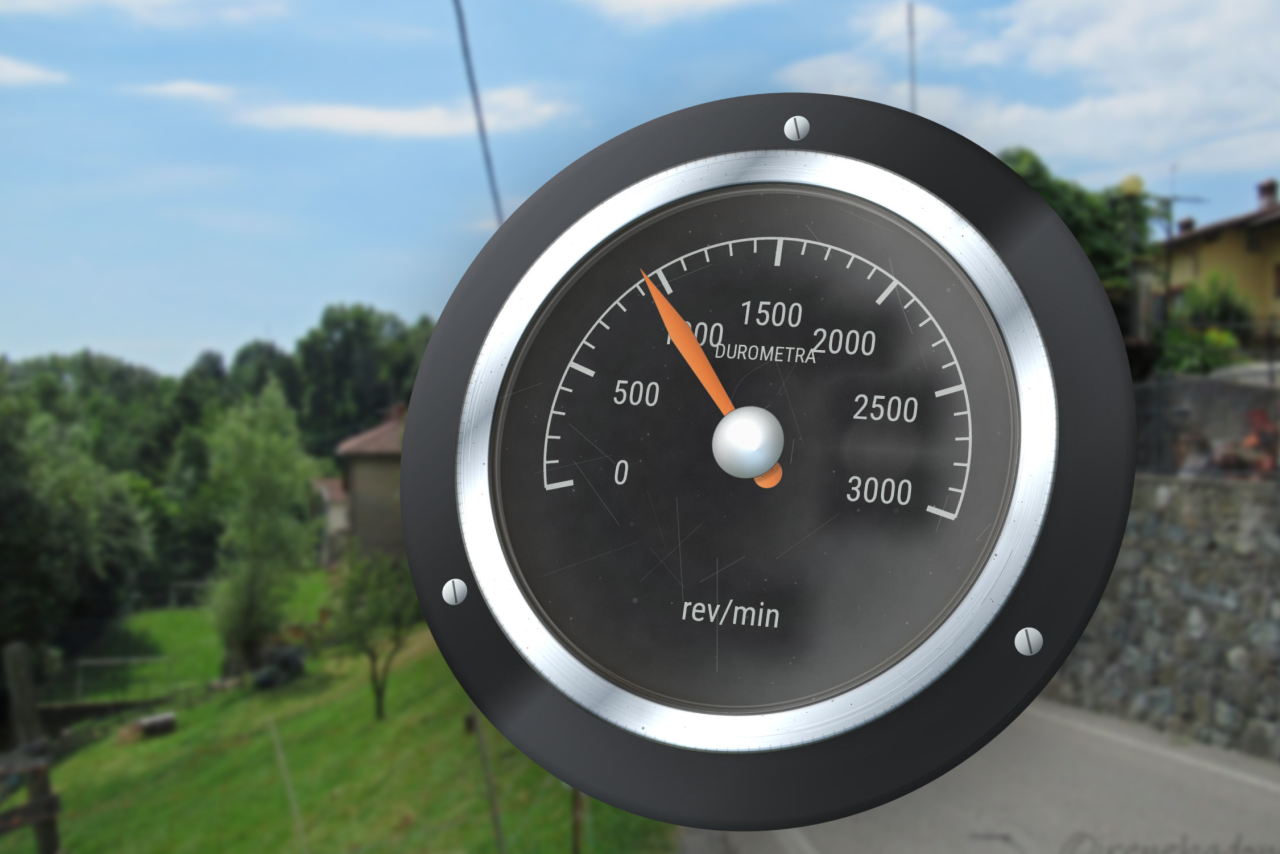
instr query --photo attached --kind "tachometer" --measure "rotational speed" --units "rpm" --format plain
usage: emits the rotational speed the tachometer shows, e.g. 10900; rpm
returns 950; rpm
